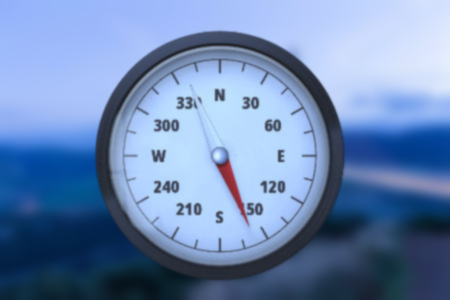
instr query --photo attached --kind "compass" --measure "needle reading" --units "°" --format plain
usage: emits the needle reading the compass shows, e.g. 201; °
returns 157.5; °
